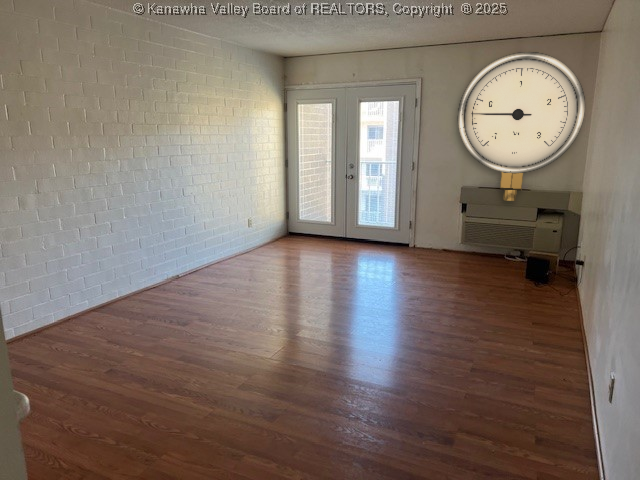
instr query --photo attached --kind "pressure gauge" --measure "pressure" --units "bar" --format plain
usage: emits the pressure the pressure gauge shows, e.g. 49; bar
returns -0.3; bar
